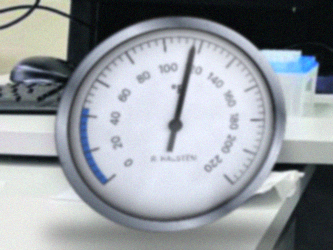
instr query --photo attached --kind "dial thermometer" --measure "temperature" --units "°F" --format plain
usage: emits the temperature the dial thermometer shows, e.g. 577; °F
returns 116; °F
